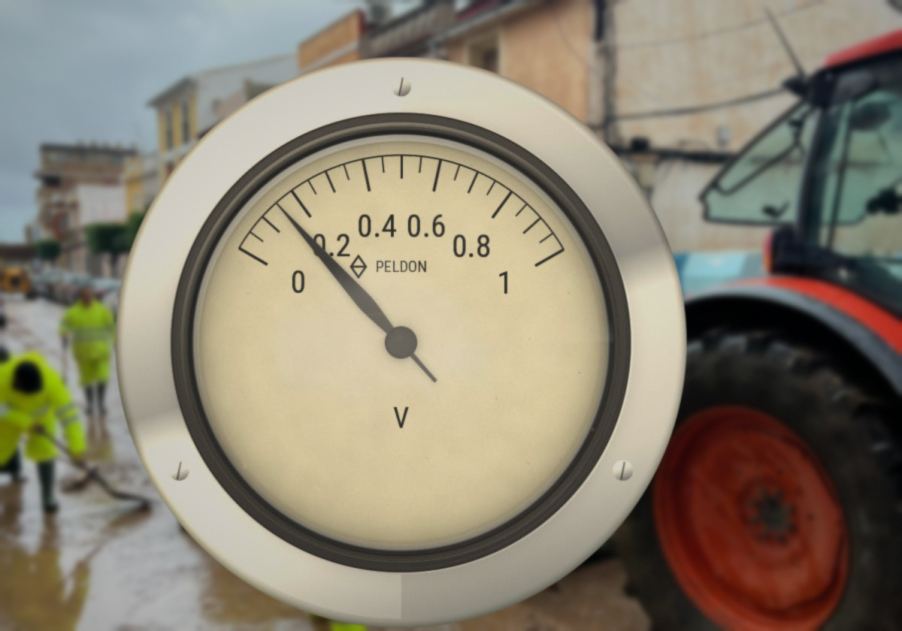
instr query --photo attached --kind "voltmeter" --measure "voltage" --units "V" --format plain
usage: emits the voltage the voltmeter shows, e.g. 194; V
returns 0.15; V
